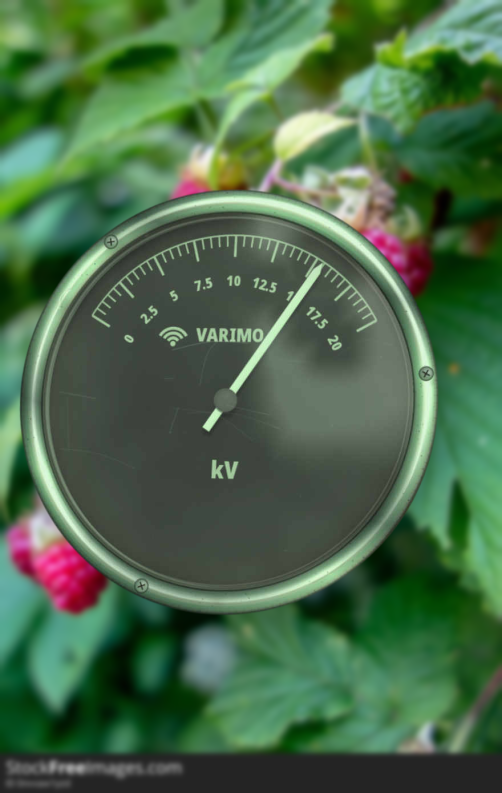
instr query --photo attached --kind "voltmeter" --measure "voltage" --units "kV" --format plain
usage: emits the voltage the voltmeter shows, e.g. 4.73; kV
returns 15.5; kV
